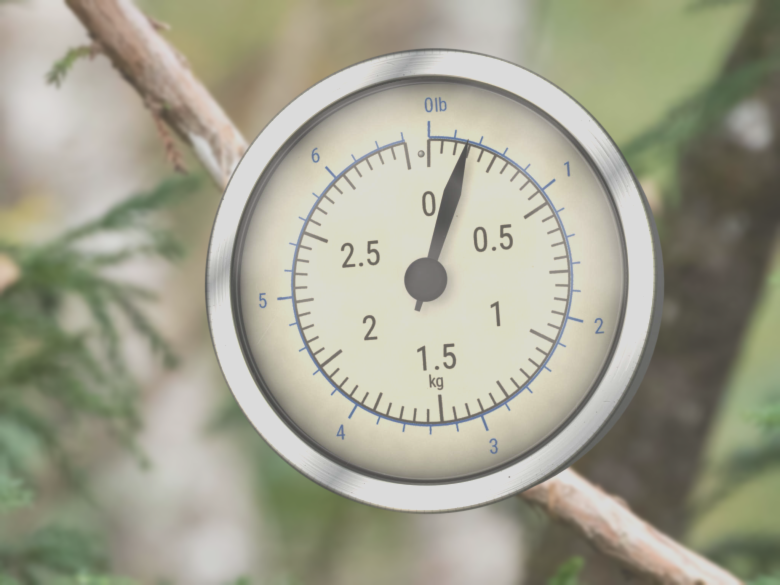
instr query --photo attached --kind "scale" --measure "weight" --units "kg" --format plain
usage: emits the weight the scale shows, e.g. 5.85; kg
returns 0.15; kg
